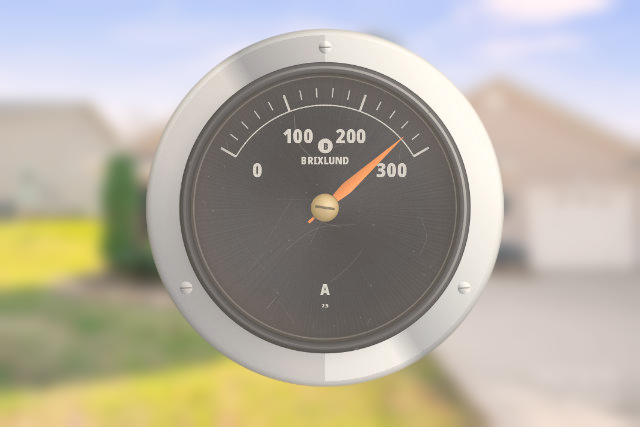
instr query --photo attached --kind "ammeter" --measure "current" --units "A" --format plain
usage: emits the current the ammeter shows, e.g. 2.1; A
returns 270; A
